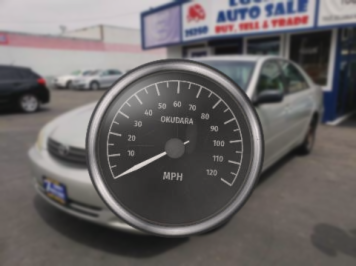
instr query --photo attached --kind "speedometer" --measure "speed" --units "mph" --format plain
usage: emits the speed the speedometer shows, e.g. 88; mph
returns 0; mph
